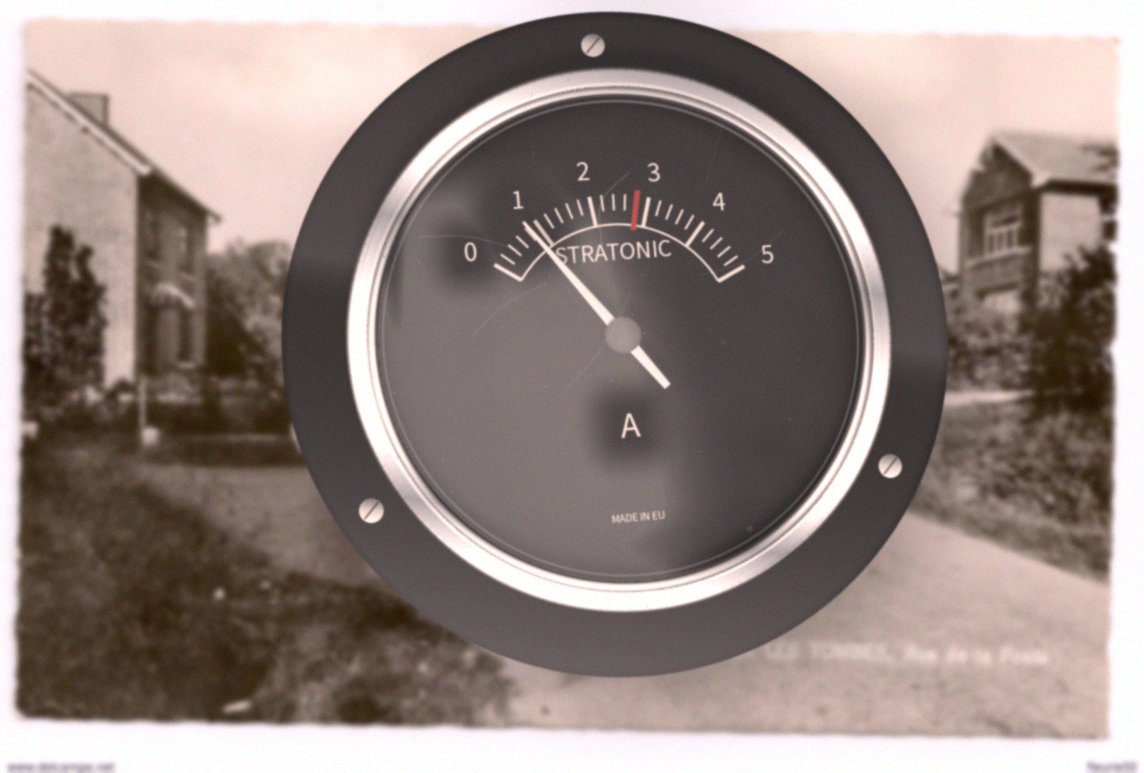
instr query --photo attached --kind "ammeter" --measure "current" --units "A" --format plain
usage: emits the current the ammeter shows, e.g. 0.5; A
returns 0.8; A
